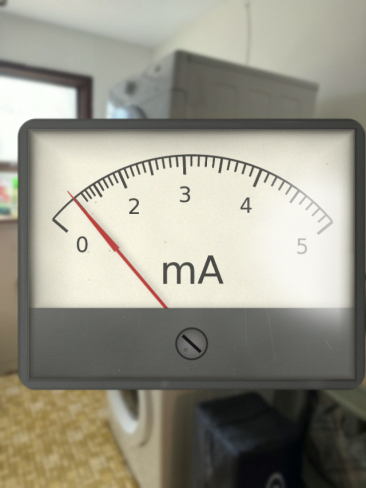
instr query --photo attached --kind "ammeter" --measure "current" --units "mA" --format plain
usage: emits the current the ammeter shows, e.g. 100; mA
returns 1; mA
